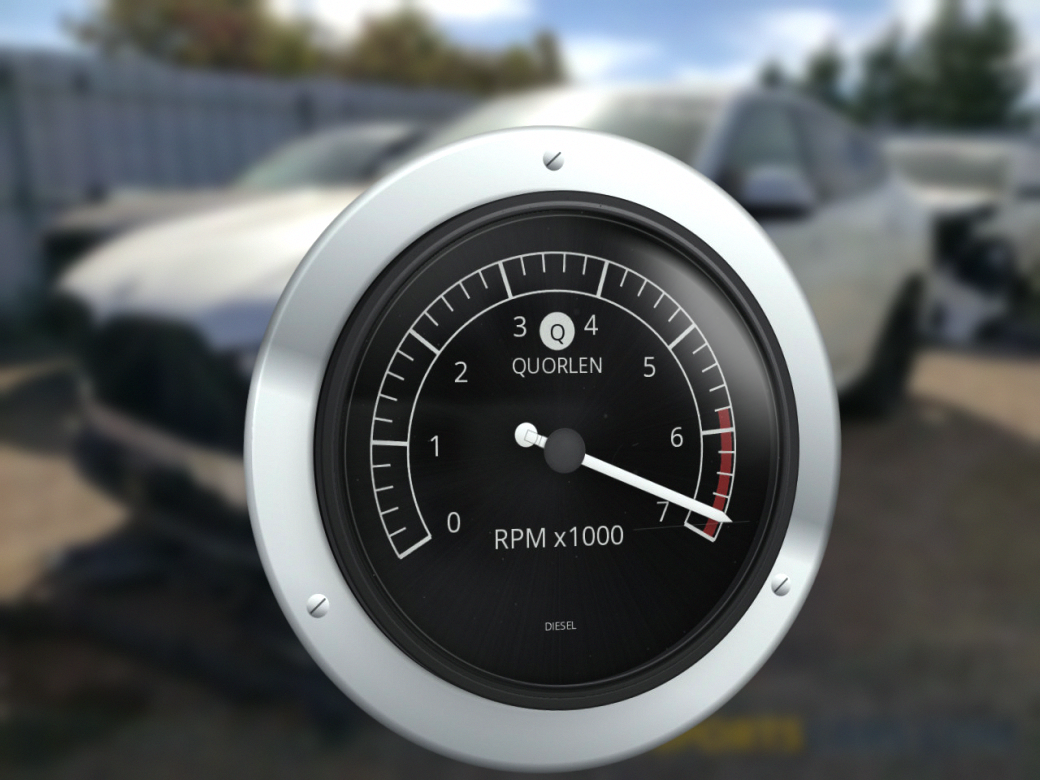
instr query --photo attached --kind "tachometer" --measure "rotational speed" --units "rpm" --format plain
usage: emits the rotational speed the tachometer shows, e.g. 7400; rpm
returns 6800; rpm
